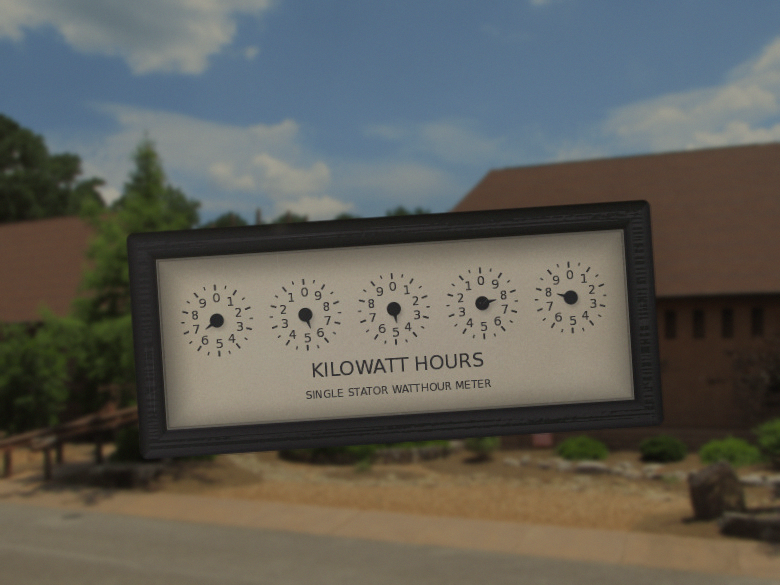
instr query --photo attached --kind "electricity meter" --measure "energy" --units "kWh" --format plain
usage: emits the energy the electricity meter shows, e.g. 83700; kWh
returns 65478; kWh
